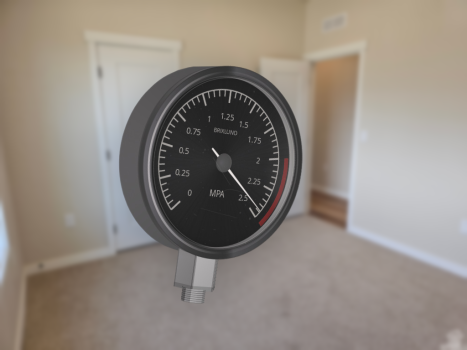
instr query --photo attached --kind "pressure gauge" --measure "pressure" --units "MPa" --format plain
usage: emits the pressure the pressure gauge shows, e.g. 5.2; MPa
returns 2.45; MPa
